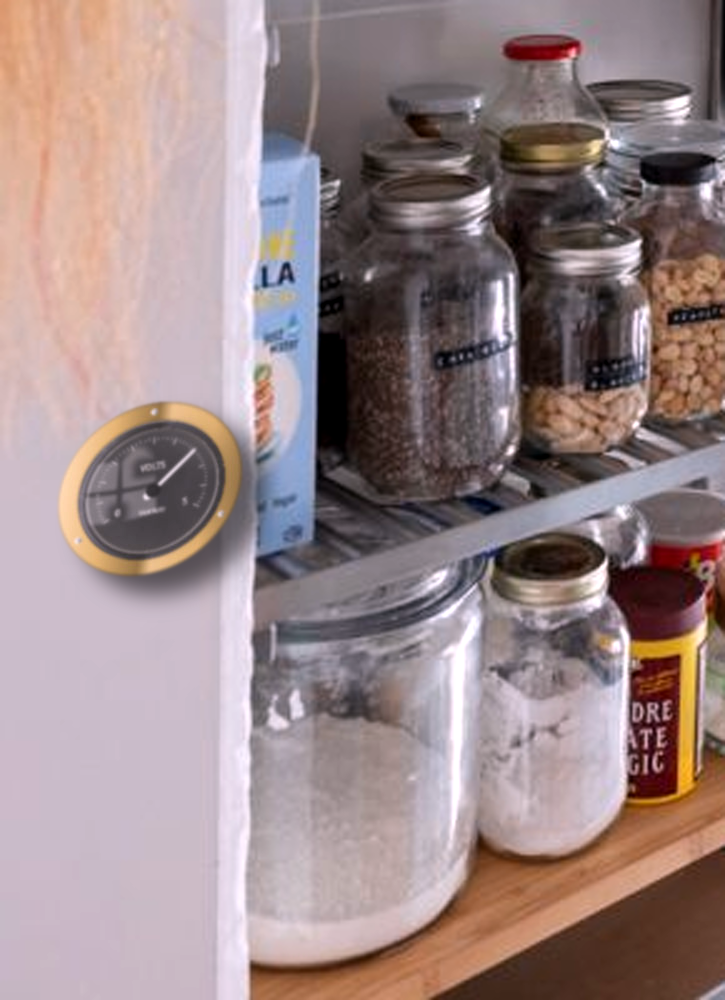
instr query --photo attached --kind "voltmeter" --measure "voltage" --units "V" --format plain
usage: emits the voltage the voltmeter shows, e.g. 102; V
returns 3.5; V
